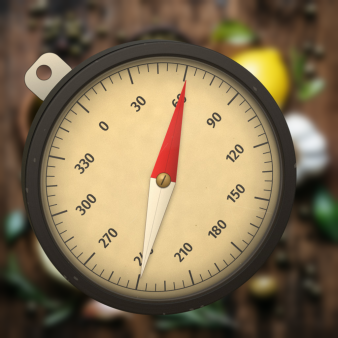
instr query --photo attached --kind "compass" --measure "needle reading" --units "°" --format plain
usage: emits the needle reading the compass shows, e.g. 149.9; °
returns 60; °
